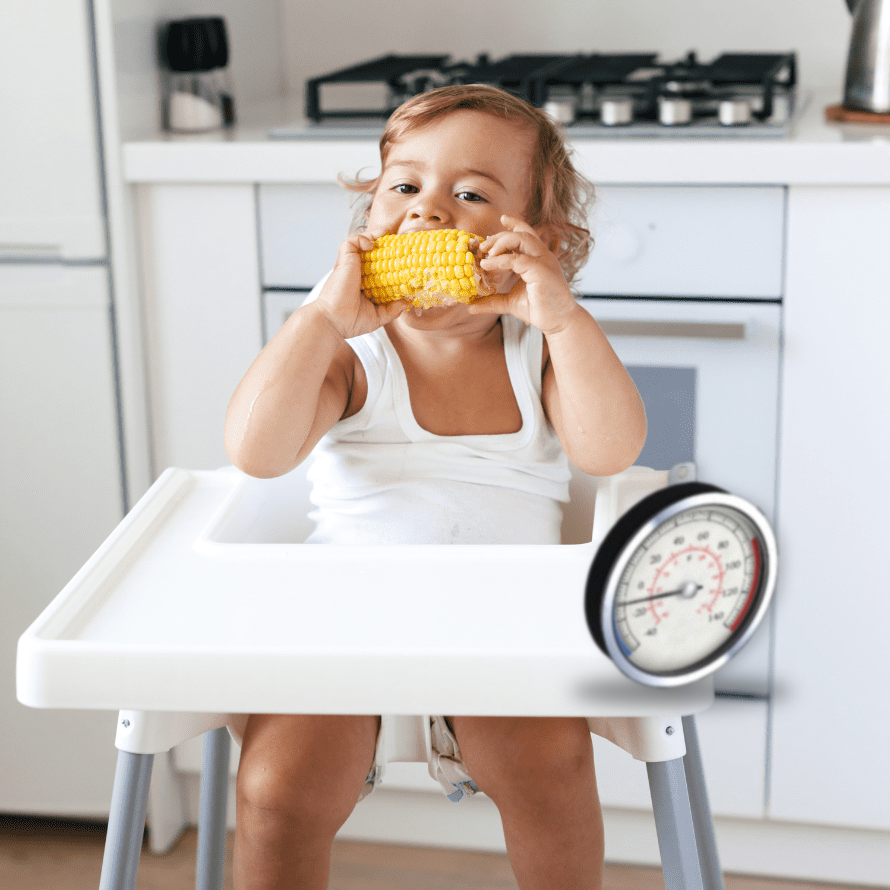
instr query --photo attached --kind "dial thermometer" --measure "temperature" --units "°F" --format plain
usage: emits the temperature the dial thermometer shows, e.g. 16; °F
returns -10; °F
